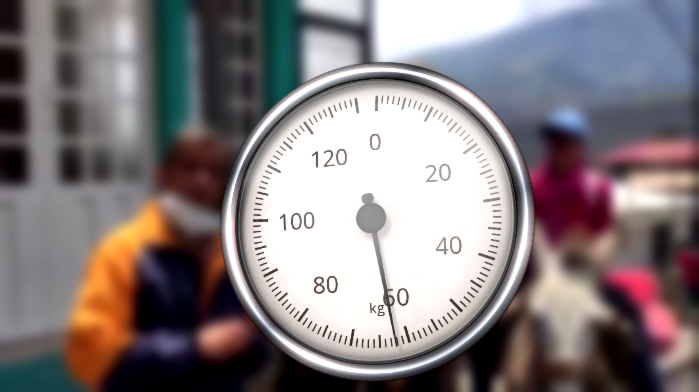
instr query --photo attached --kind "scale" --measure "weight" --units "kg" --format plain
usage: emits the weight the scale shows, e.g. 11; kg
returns 62; kg
